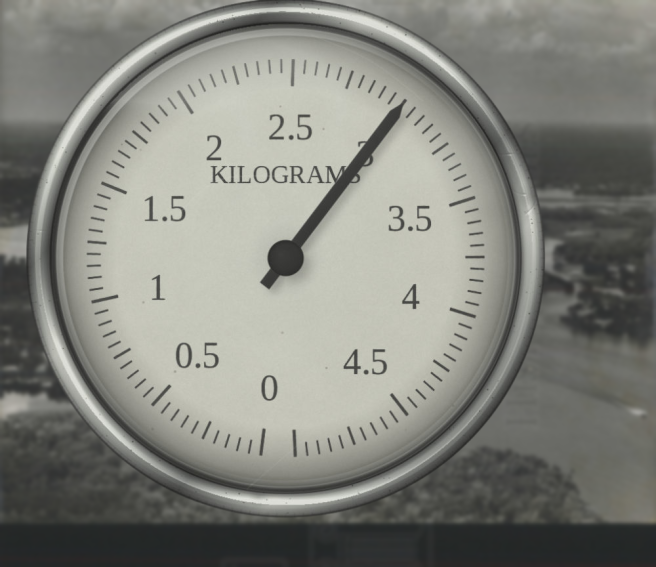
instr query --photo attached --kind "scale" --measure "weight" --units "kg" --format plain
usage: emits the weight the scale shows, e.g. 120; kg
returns 3; kg
